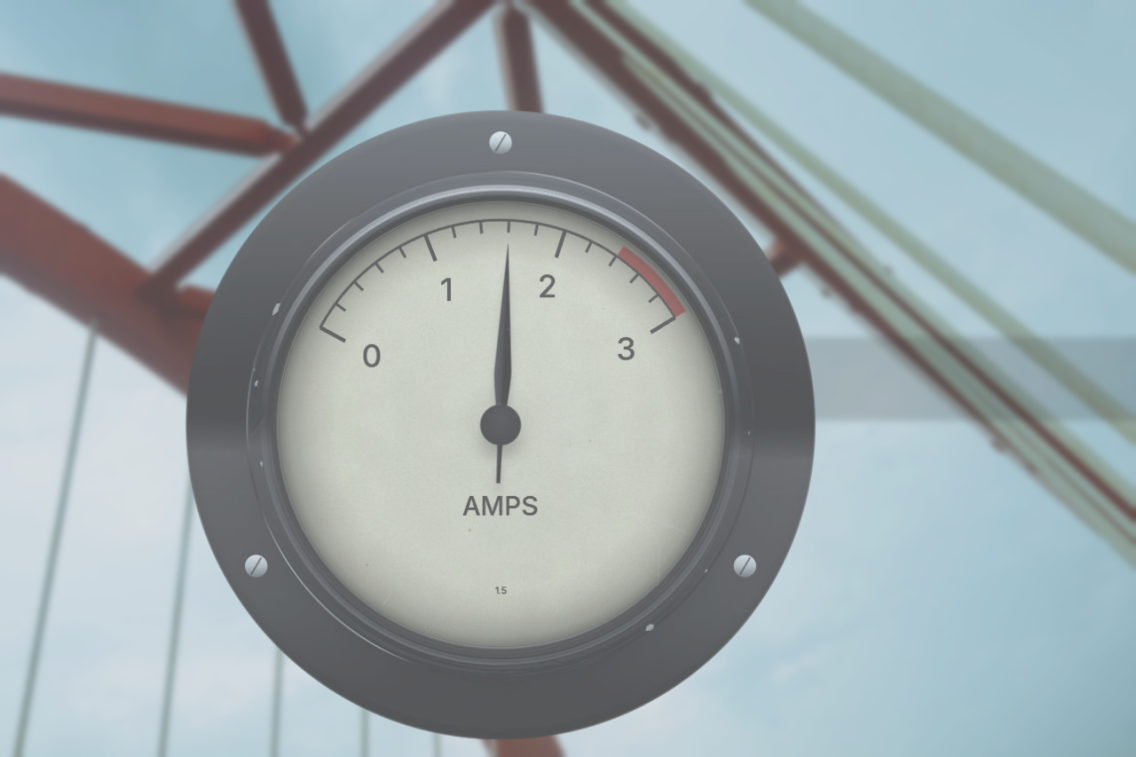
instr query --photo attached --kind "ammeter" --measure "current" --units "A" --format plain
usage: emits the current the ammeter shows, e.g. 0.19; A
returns 1.6; A
